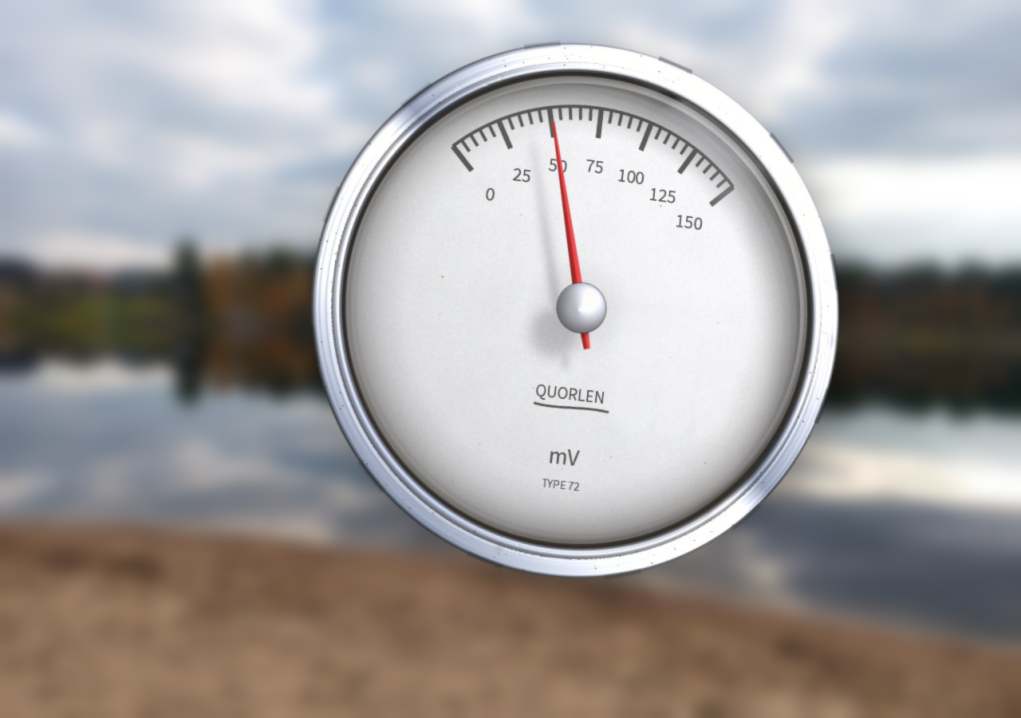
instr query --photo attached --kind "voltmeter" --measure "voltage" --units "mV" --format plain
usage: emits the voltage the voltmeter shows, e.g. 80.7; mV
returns 50; mV
